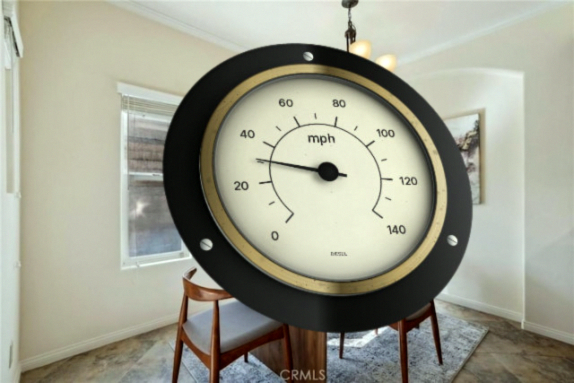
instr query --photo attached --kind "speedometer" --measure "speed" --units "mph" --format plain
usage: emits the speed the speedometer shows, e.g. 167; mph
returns 30; mph
